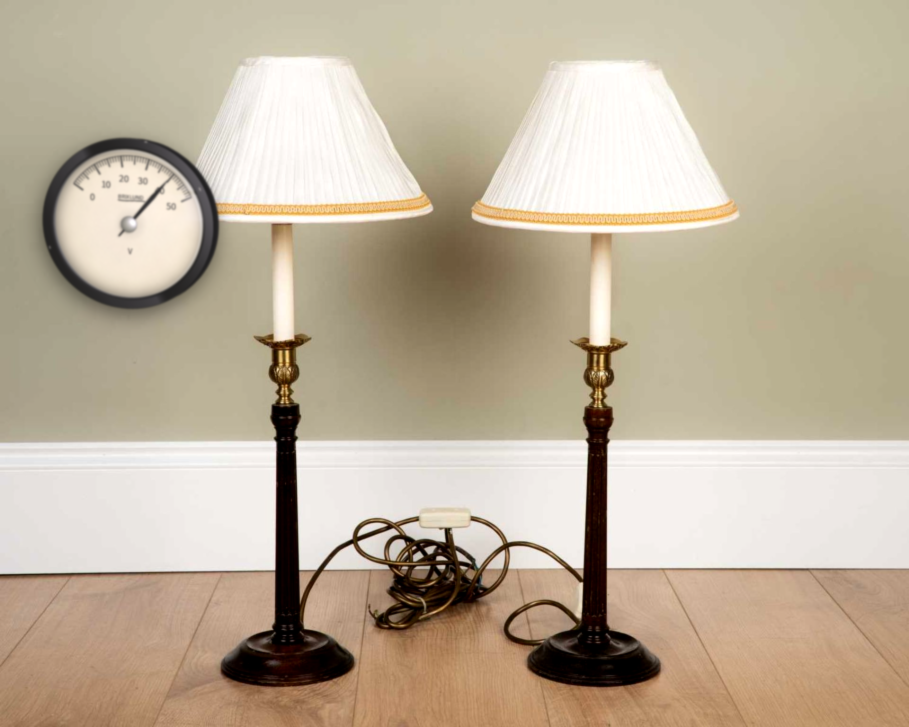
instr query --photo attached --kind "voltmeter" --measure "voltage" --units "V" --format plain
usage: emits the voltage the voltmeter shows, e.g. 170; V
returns 40; V
